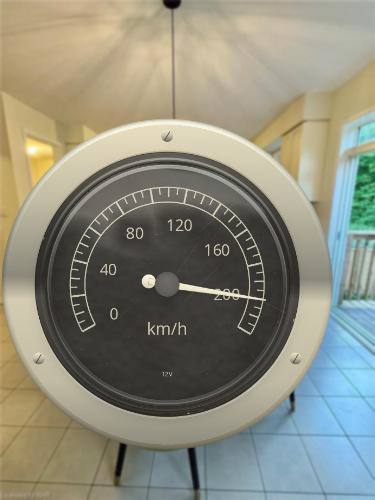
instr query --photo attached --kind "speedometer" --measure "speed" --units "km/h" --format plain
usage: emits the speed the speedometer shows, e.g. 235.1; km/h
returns 200; km/h
